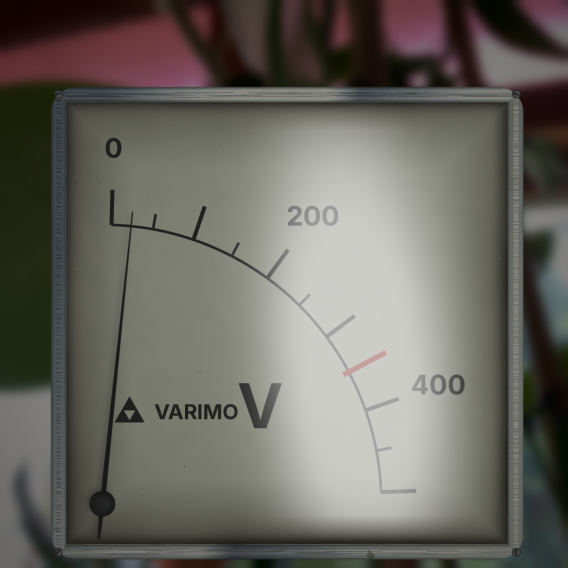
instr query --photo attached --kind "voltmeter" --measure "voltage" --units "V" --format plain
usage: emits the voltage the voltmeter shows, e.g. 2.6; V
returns 25; V
